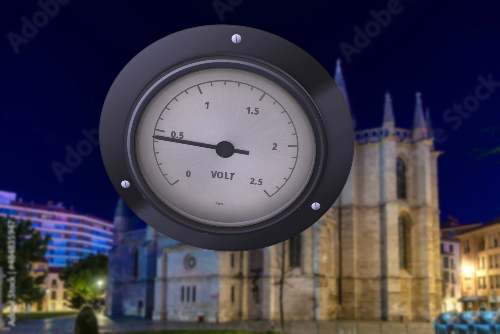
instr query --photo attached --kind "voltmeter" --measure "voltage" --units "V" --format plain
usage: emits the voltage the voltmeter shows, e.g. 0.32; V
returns 0.45; V
